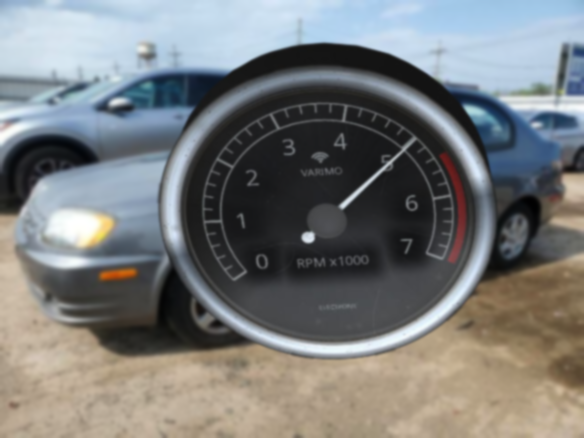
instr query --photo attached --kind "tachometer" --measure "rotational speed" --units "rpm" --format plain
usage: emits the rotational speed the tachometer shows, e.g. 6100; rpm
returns 5000; rpm
